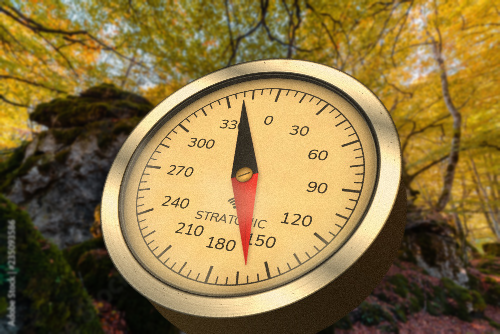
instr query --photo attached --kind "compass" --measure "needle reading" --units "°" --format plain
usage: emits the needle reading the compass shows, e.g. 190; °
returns 160; °
